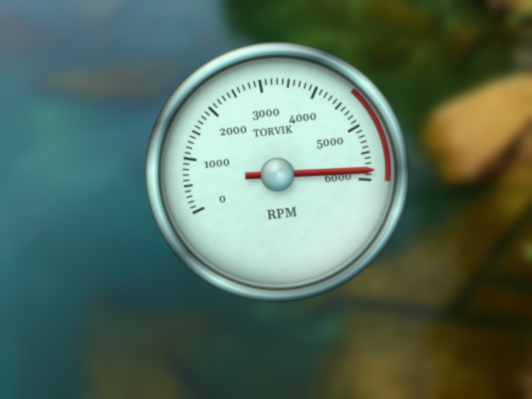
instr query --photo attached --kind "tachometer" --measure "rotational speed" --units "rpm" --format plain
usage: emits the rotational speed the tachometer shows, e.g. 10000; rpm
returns 5800; rpm
